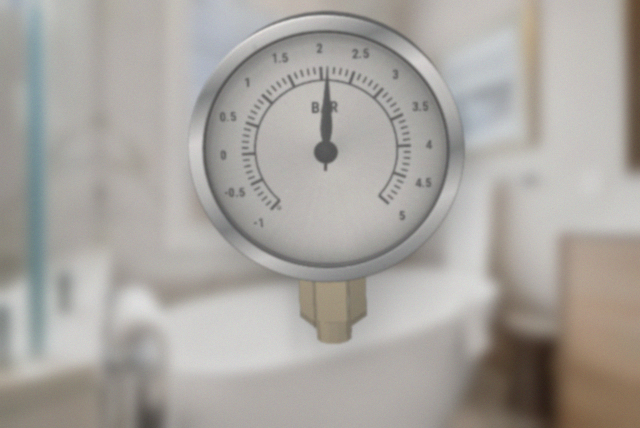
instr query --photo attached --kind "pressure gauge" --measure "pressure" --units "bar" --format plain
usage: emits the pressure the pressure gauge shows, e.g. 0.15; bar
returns 2.1; bar
